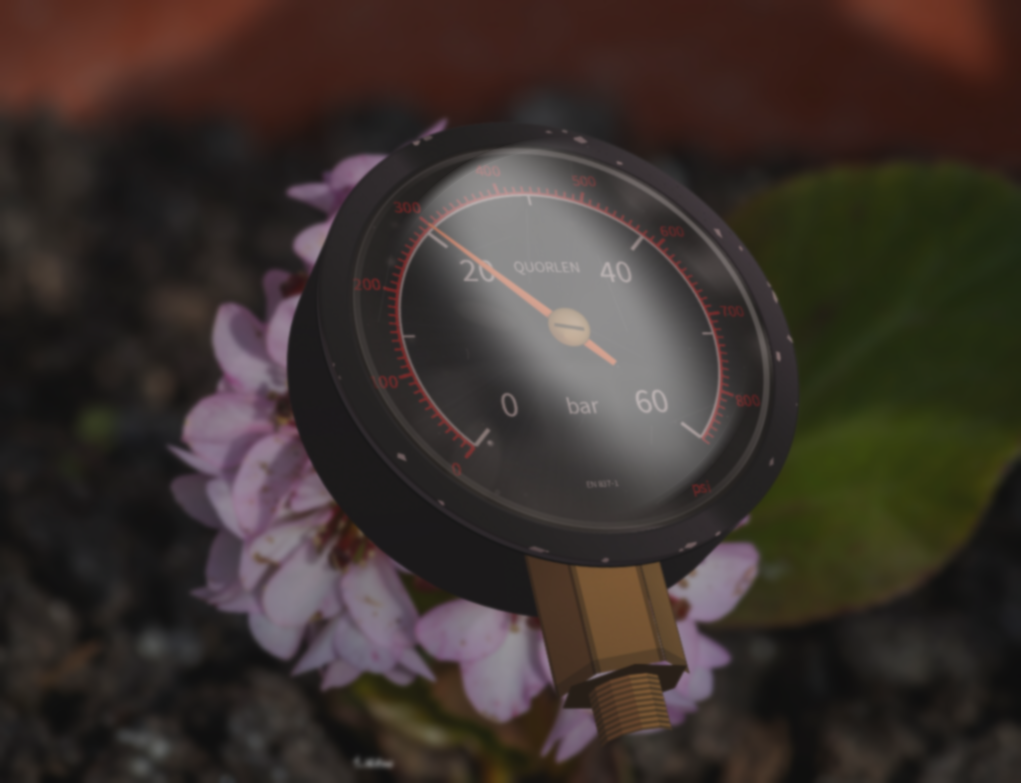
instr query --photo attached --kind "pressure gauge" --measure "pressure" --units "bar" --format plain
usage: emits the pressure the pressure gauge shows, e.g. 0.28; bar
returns 20; bar
